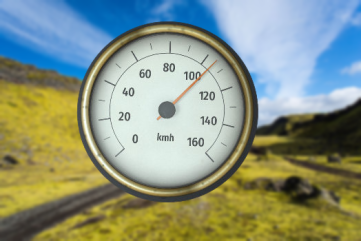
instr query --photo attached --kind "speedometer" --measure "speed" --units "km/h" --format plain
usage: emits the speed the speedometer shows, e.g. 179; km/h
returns 105; km/h
